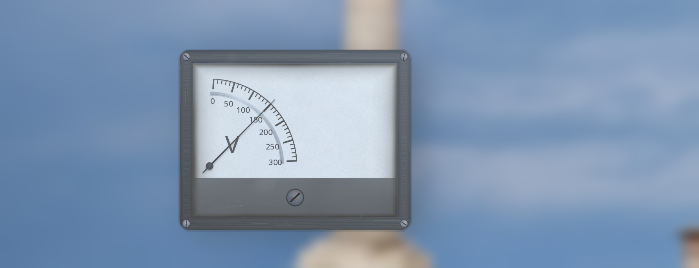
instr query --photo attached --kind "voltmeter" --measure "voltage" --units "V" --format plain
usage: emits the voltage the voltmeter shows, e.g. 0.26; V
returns 150; V
